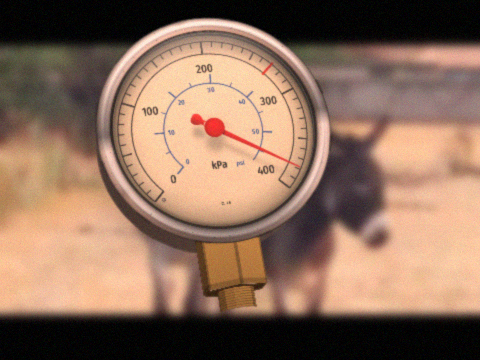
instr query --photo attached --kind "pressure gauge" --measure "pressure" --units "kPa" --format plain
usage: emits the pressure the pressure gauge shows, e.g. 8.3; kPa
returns 380; kPa
